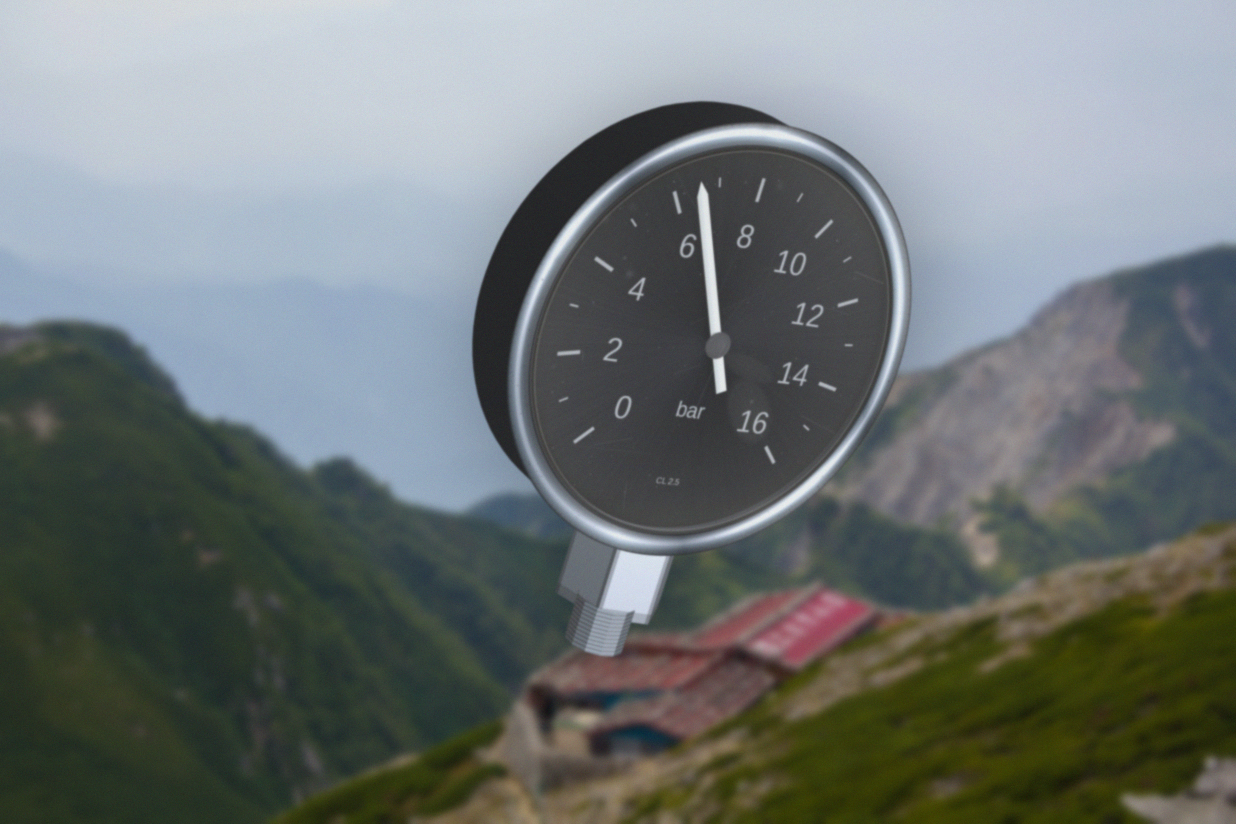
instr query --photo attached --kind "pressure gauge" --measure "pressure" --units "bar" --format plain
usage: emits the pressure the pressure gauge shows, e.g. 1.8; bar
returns 6.5; bar
